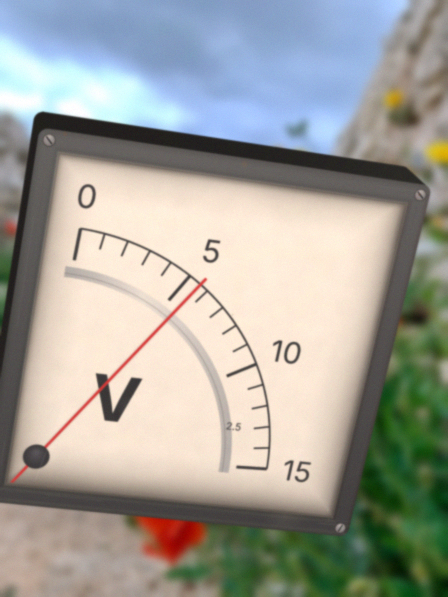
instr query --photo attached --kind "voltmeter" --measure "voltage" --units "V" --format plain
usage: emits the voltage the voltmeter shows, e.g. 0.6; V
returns 5.5; V
